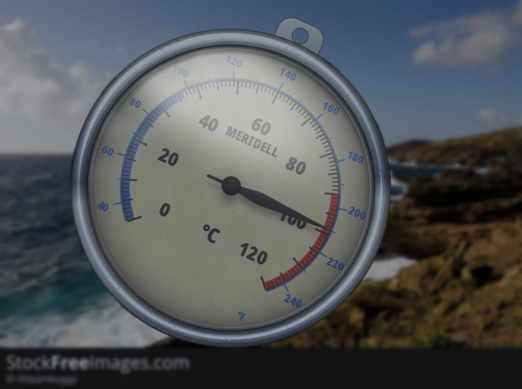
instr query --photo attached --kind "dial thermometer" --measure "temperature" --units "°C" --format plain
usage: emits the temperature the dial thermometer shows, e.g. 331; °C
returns 99; °C
